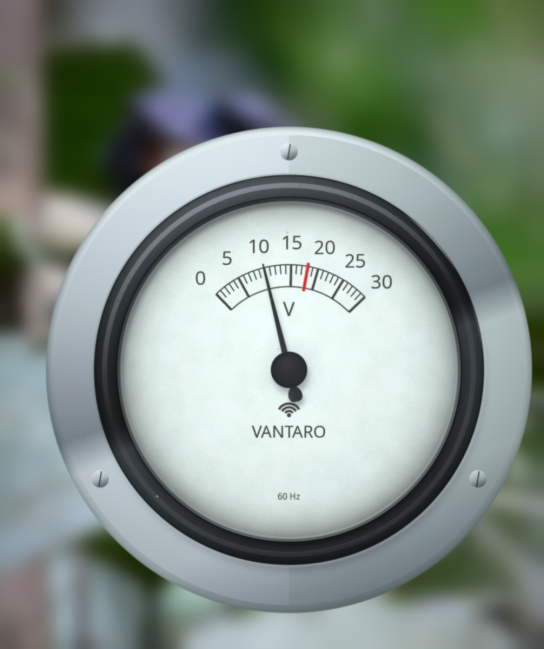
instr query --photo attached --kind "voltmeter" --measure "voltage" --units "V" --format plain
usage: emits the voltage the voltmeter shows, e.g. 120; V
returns 10; V
